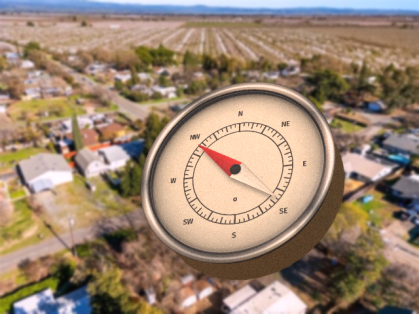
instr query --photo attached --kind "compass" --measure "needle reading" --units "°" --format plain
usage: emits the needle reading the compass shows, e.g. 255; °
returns 310; °
